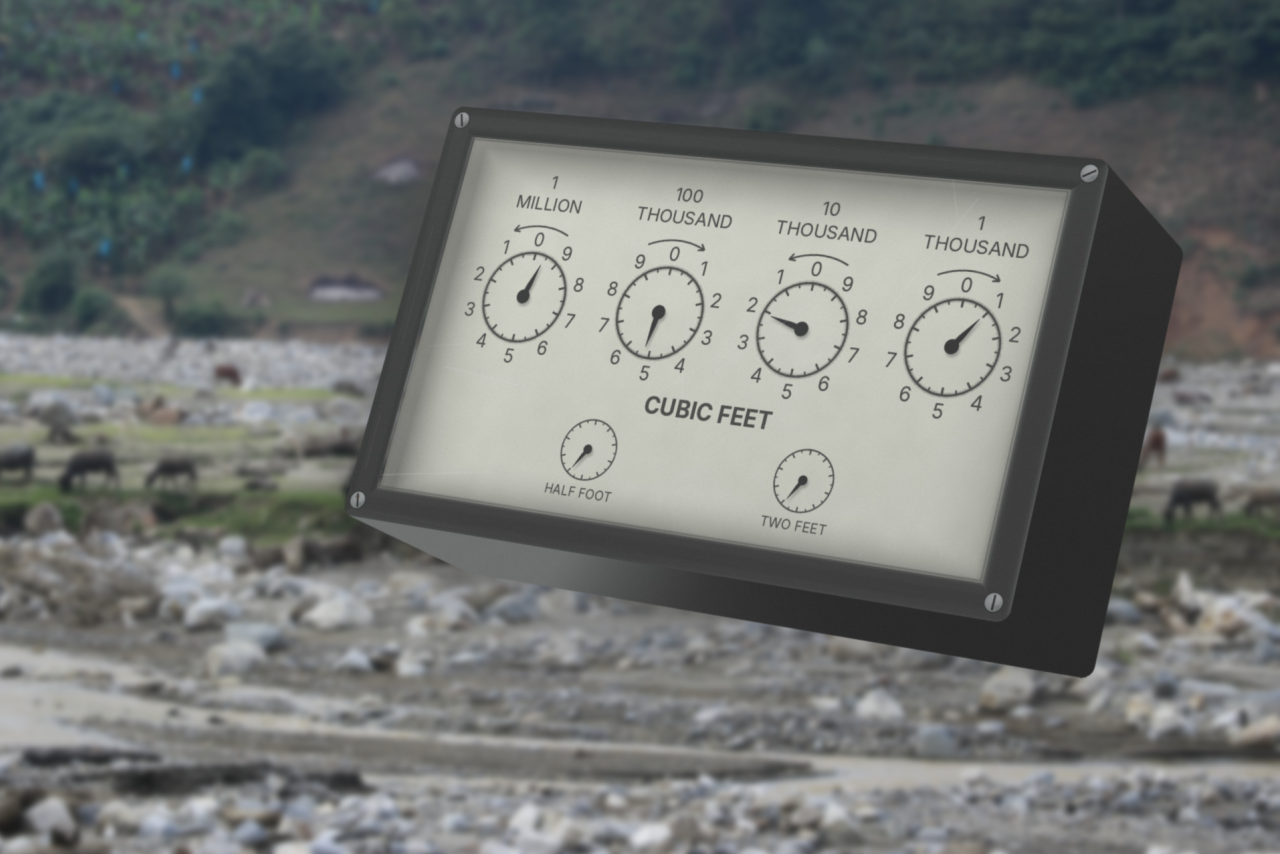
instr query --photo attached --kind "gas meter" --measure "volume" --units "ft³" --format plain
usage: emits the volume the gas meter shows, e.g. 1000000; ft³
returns 952100; ft³
